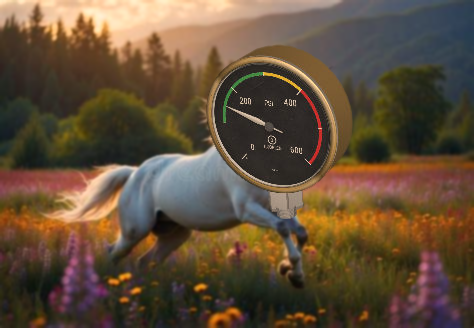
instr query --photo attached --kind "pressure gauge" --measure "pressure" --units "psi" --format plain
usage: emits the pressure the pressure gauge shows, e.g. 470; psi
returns 150; psi
